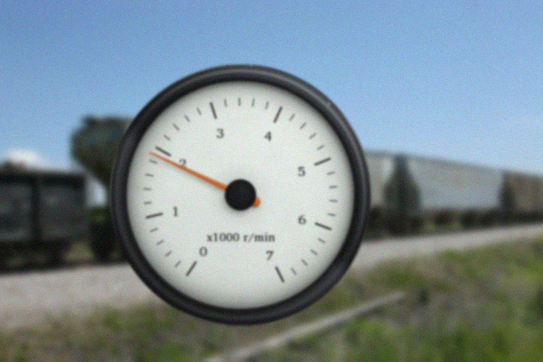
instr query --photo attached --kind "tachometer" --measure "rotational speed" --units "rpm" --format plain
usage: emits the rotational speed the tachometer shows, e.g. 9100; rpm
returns 1900; rpm
